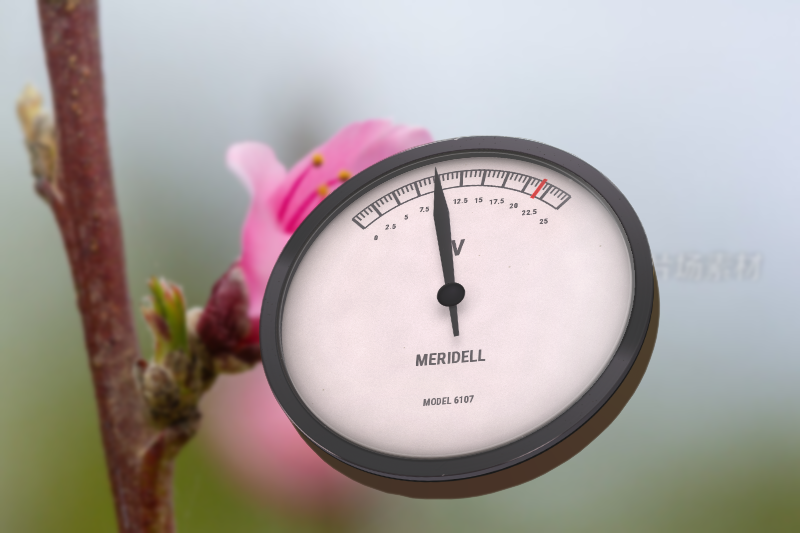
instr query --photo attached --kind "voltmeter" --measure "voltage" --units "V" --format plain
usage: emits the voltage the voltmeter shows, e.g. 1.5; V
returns 10; V
